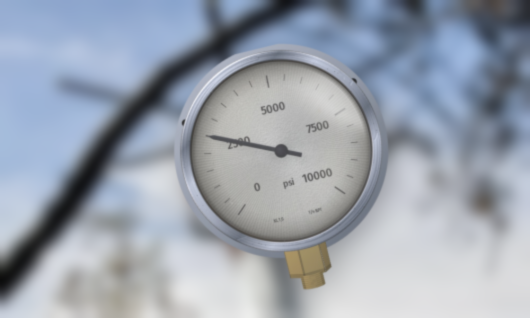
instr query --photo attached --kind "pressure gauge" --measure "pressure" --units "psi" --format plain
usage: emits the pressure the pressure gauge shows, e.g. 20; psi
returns 2500; psi
